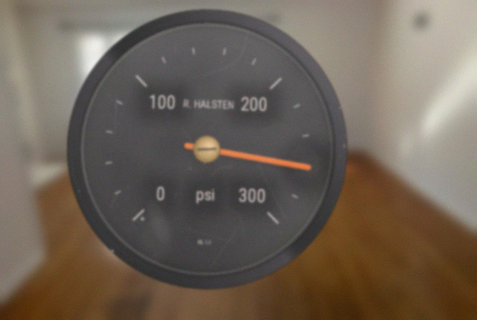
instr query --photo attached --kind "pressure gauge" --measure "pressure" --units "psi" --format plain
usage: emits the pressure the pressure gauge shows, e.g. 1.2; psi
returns 260; psi
